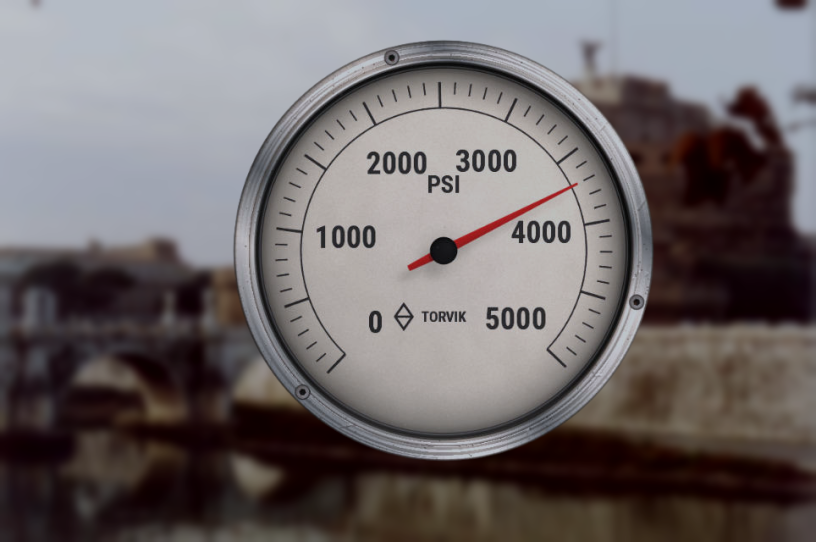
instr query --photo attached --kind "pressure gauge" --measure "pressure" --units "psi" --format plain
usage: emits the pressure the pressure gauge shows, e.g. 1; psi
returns 3700; psi
